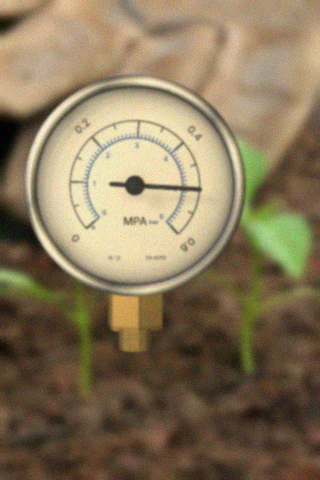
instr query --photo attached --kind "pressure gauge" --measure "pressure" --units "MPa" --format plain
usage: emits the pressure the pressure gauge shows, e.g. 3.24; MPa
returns 0.5; MPa
